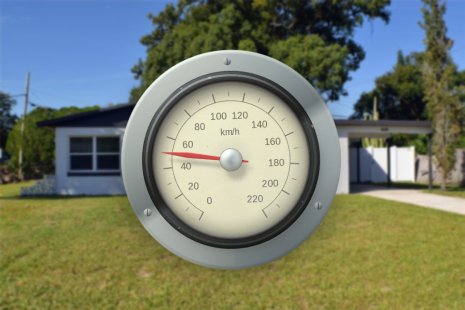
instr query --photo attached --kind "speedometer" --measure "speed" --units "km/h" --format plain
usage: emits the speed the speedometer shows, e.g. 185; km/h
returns 50; km/h
